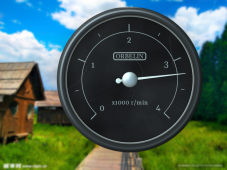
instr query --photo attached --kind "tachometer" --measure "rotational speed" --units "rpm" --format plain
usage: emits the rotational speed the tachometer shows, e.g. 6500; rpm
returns 3250; rpm
